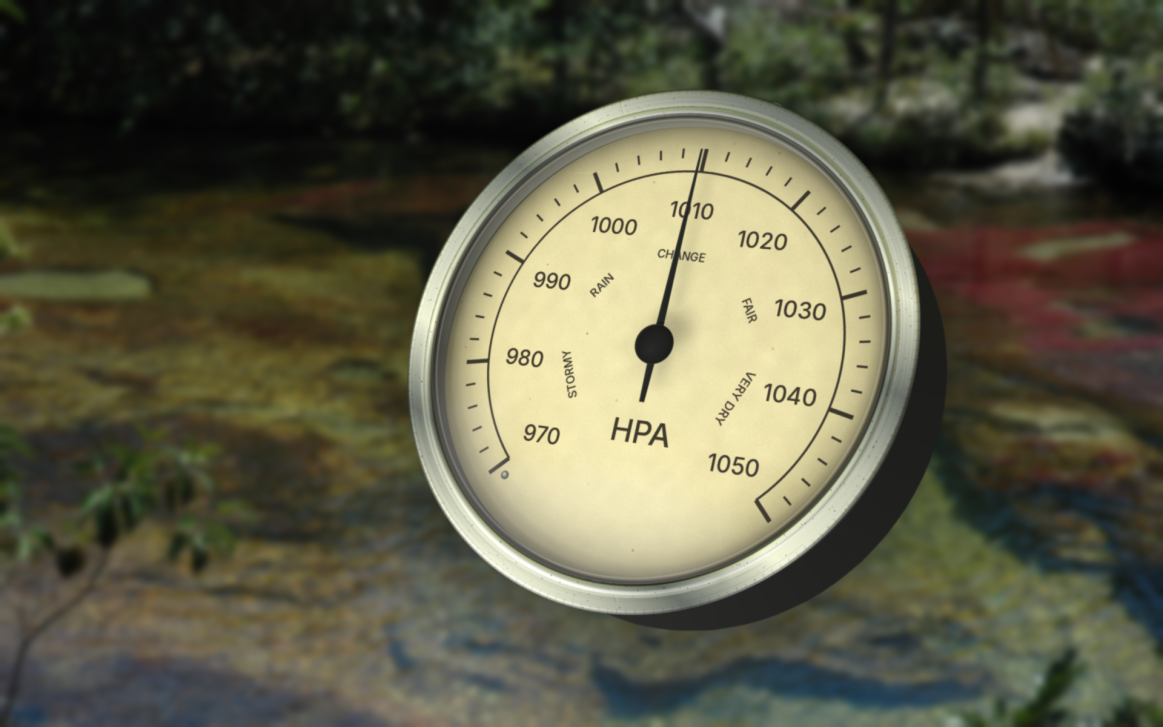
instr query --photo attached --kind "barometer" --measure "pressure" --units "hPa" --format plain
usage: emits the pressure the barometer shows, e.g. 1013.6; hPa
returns 1010; hPa
